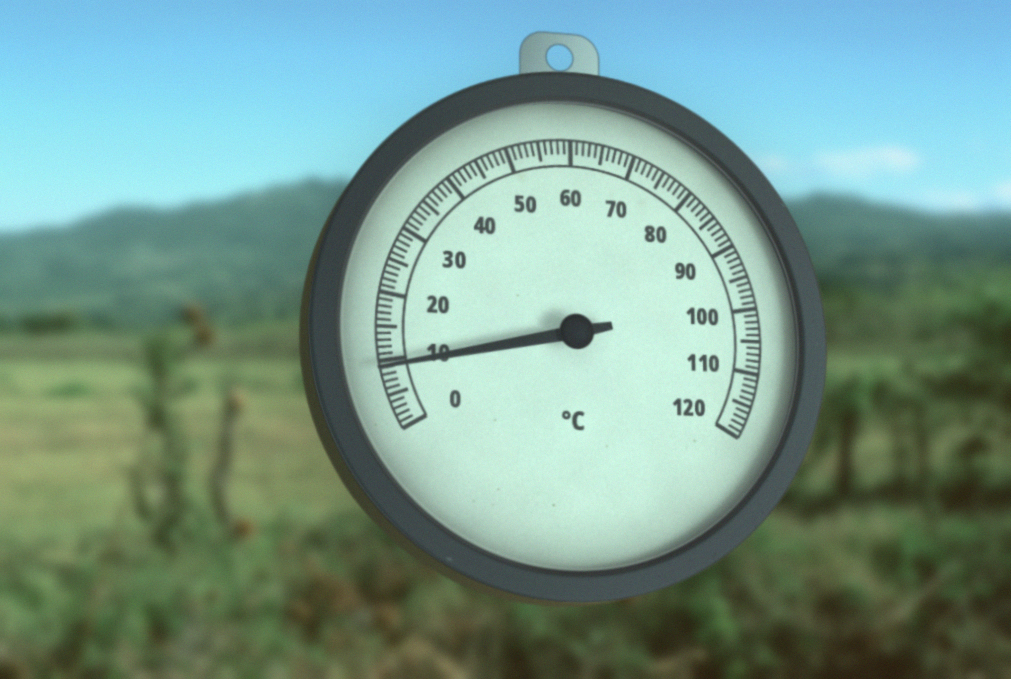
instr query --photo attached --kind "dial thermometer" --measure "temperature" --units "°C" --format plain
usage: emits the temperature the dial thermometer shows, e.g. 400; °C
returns 9; °C
